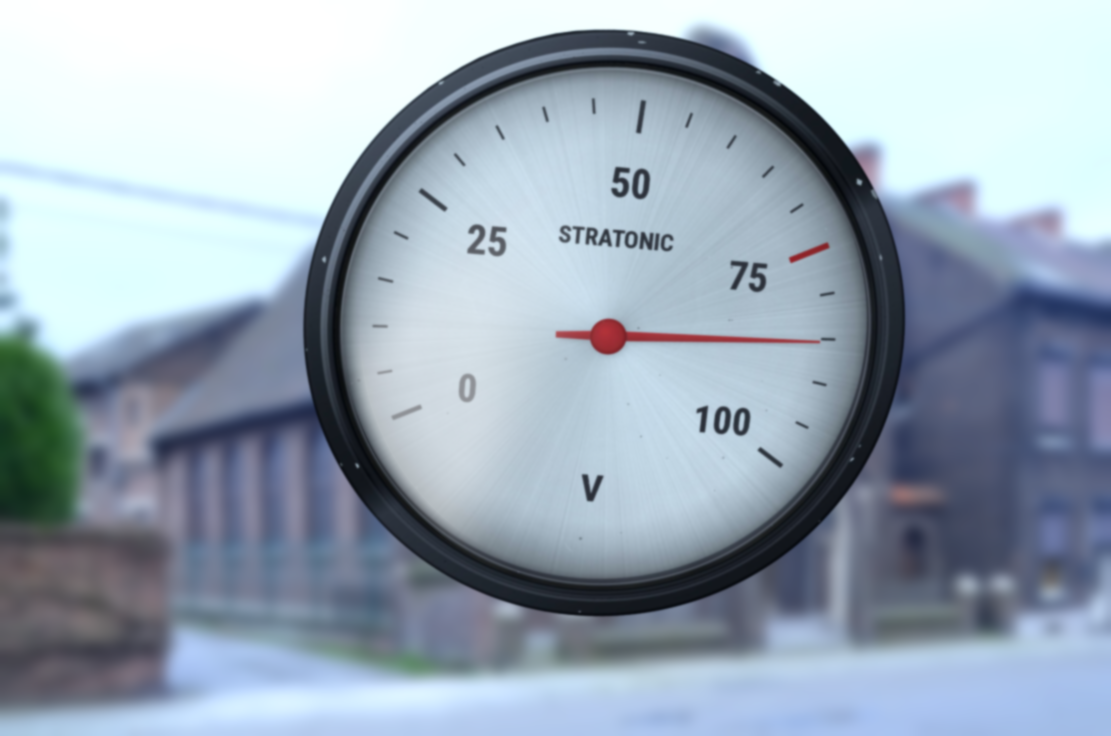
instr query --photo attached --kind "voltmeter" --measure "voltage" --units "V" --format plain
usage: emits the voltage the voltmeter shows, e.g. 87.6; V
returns 85; V
